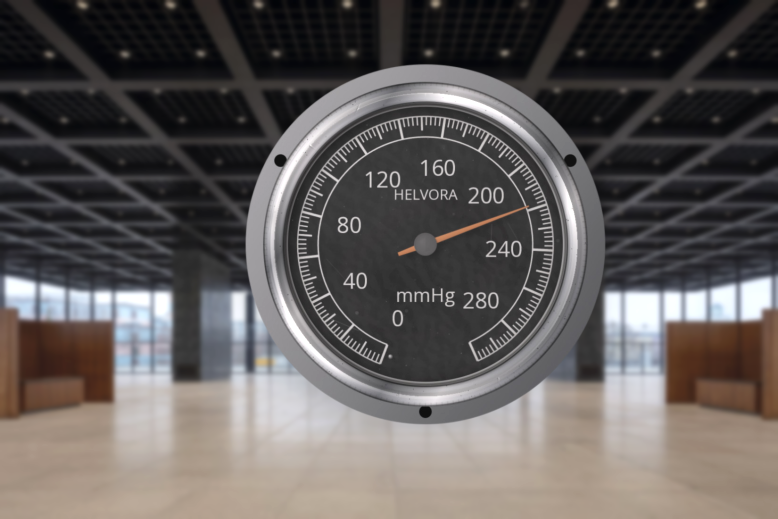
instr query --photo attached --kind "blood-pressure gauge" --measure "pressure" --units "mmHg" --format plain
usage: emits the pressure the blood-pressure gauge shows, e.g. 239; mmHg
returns 218; mmHg
